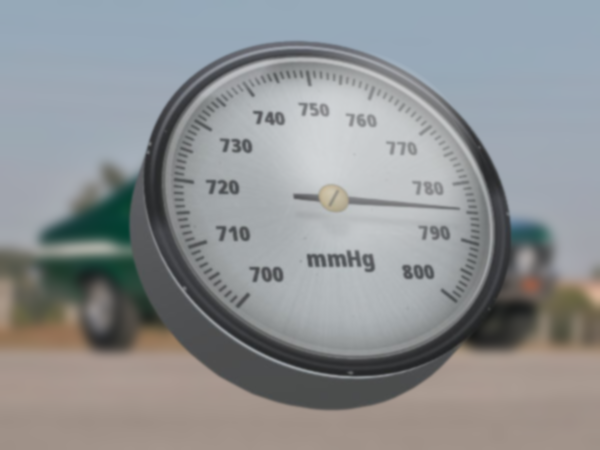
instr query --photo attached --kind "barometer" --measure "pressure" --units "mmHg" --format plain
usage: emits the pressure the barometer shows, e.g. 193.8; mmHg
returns 785; mmHg
